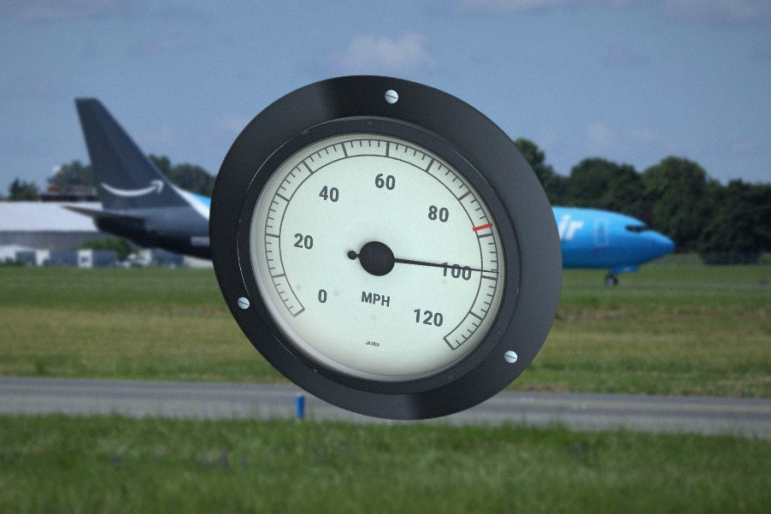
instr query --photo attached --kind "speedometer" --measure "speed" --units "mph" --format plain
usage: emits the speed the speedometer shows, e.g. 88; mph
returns 98; mph
